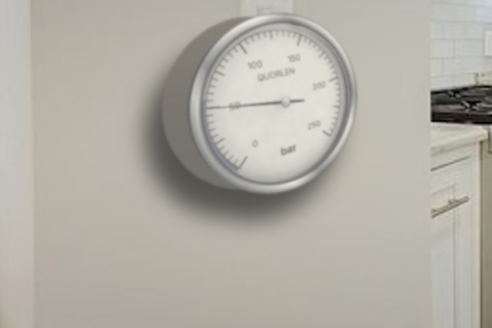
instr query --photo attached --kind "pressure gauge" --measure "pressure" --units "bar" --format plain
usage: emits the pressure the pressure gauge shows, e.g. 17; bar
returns 50; bar
